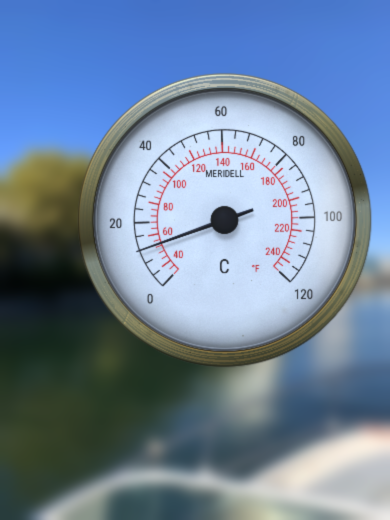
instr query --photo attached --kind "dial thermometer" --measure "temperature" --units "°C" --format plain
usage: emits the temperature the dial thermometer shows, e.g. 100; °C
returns 12; °C
